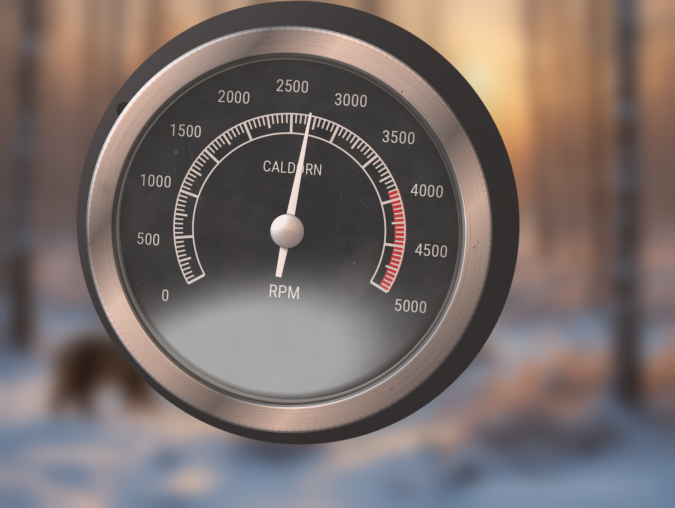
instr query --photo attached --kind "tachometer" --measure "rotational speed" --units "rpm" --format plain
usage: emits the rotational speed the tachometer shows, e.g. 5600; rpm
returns 2700; rpm
